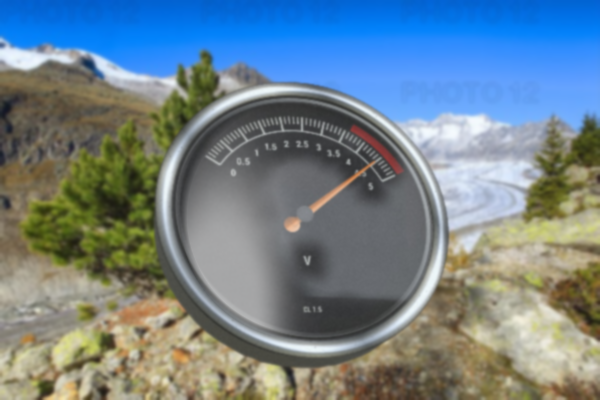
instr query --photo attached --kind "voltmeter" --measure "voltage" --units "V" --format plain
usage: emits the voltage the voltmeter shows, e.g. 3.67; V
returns 4.5; V
